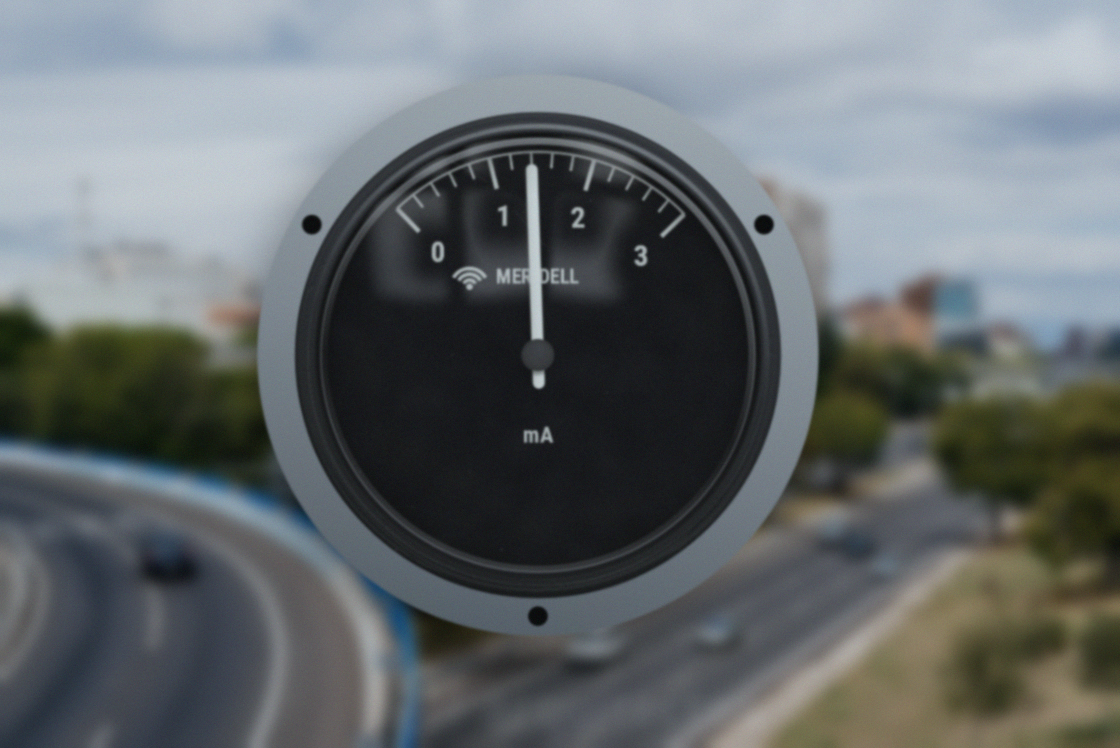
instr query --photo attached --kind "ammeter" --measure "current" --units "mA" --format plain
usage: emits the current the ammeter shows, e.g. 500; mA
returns 1.4; mA
